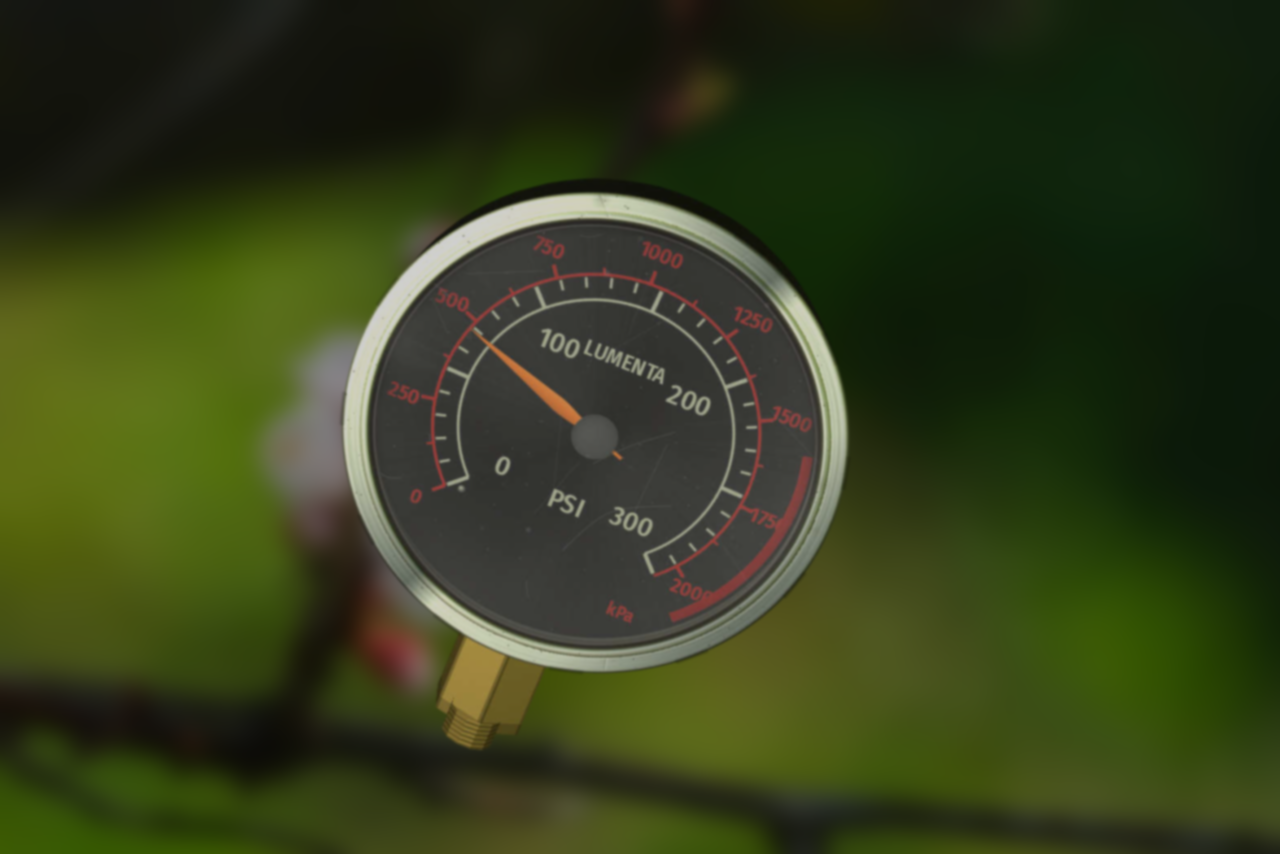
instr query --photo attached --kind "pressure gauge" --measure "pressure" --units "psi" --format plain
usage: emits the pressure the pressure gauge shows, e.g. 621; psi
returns 70; psi
